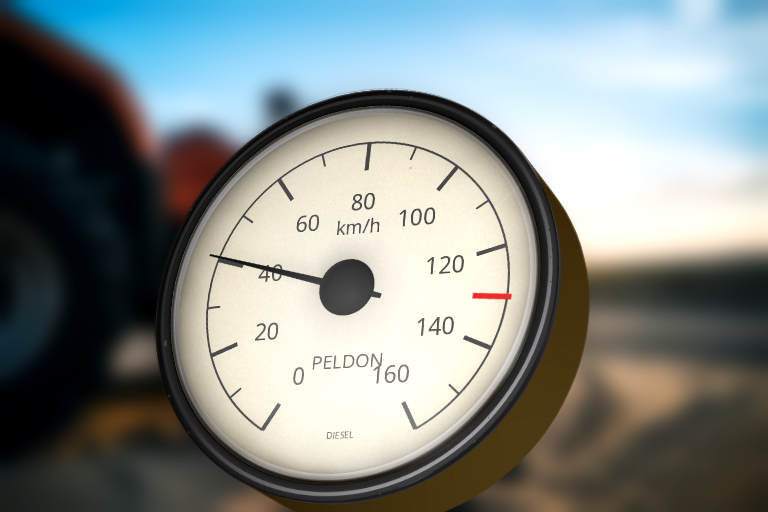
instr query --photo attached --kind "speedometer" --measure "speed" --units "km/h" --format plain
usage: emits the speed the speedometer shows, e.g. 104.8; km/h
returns 40; km/h
